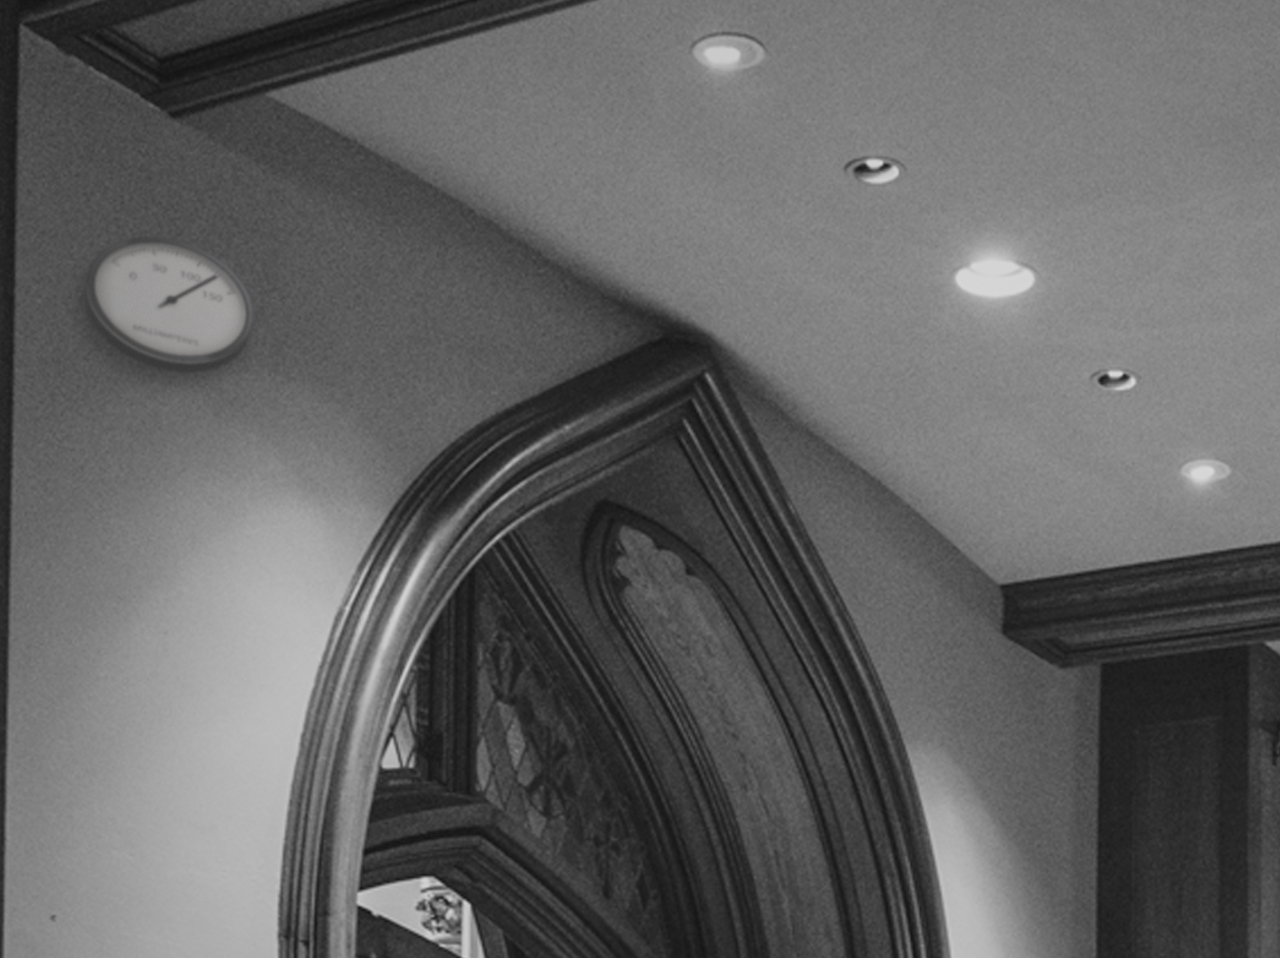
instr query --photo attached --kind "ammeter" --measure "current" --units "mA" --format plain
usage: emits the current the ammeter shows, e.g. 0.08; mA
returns 125; mA
